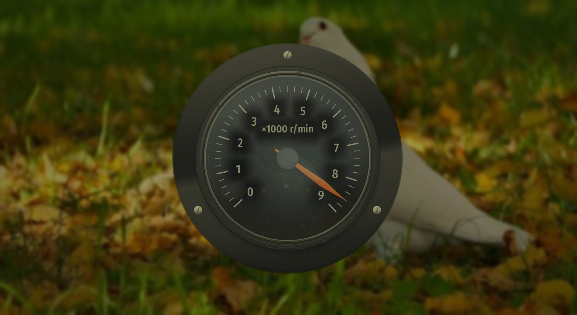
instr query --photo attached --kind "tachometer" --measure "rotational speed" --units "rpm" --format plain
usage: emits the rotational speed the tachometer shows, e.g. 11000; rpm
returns 8600; rpm
